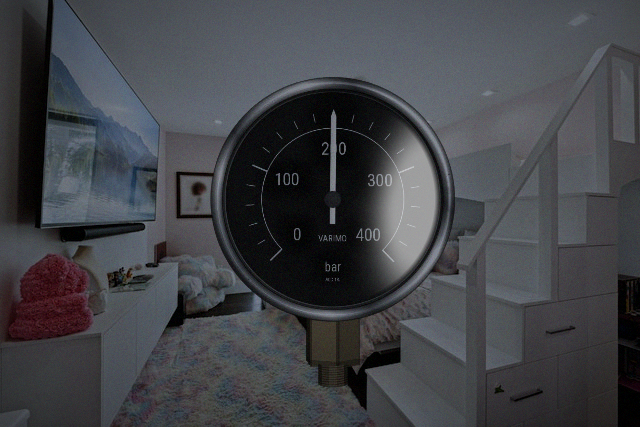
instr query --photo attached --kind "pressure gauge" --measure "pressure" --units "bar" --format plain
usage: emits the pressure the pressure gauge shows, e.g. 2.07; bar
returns 200; bar
